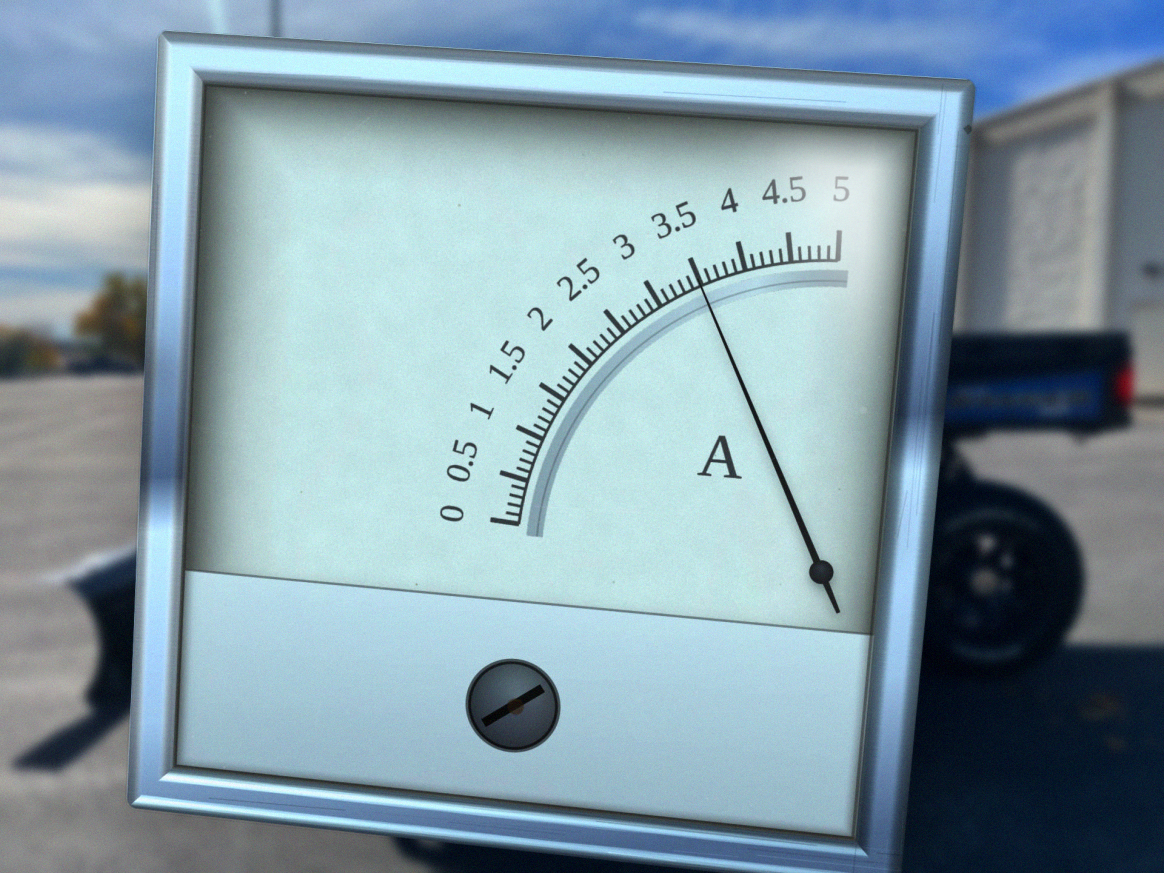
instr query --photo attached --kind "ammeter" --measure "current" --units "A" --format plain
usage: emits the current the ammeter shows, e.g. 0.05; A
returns 3.5; A
